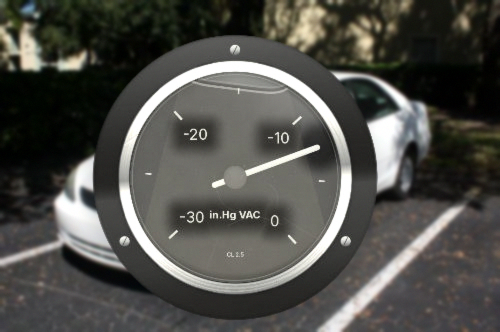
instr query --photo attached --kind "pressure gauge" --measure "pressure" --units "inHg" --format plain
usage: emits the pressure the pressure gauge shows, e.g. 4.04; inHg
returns -7.5; inHg
